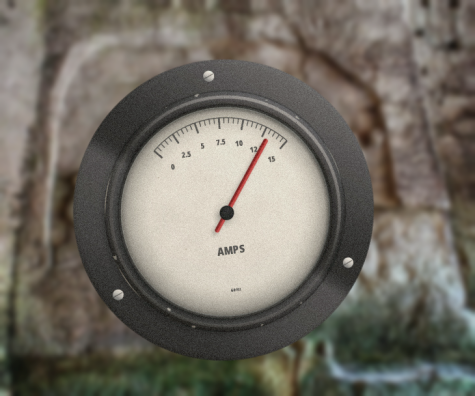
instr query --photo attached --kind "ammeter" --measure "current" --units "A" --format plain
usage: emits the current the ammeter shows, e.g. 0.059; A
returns 13; A
